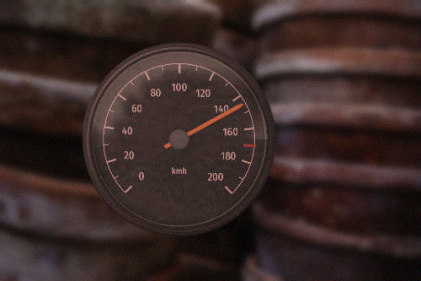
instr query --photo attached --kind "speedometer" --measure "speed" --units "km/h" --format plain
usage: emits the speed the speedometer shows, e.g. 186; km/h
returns 145; km/h
